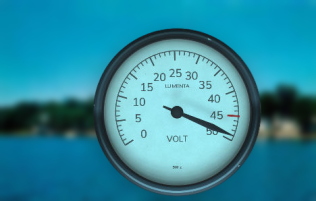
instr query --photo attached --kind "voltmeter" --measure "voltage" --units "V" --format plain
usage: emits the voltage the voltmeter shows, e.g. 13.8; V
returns 49; V
